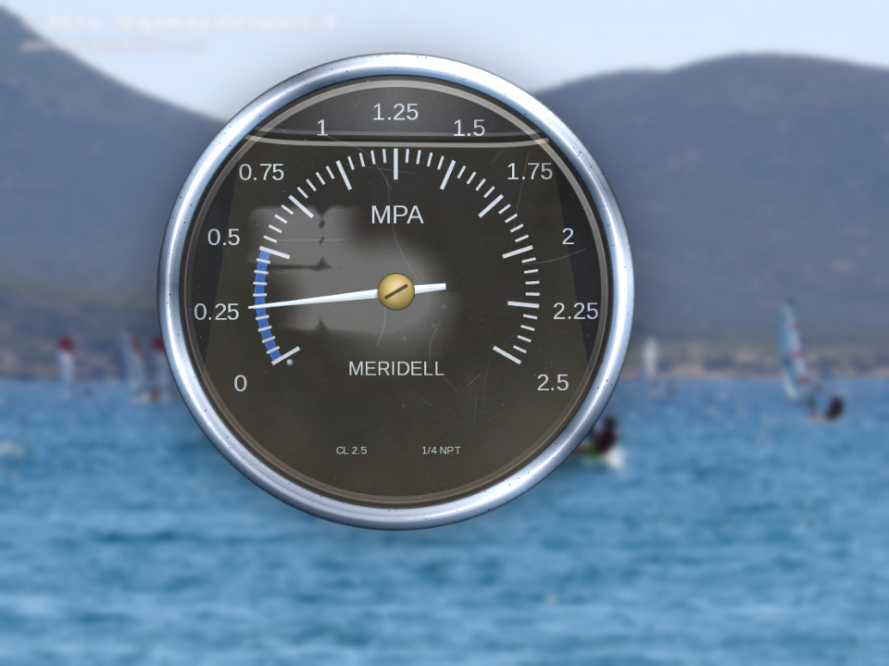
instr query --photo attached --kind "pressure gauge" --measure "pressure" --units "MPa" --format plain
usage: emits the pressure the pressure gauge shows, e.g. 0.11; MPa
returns 0.25; MPa
